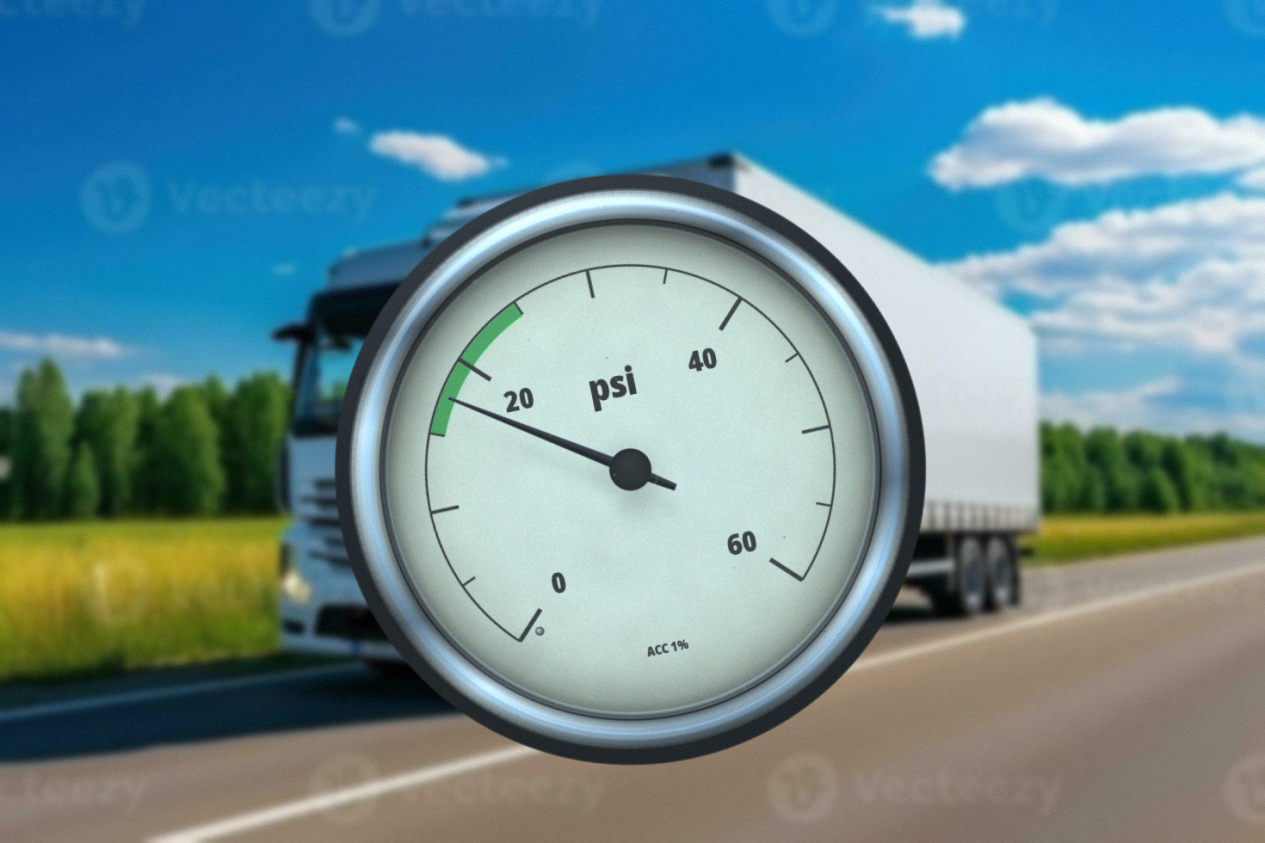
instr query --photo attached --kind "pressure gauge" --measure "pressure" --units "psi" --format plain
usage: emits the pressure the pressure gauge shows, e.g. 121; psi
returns 17.5; psi
